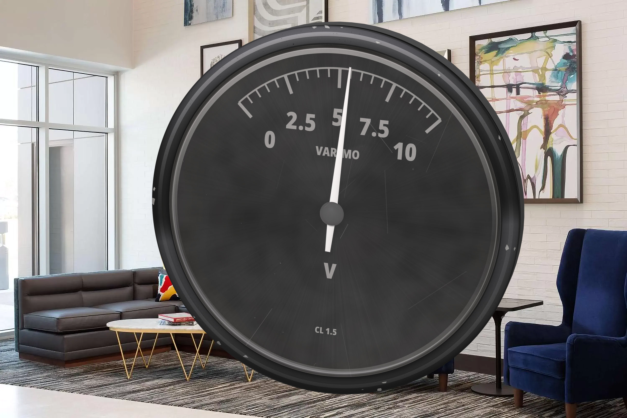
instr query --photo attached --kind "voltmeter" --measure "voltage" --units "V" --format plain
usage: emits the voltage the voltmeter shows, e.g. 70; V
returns 5.5; V
